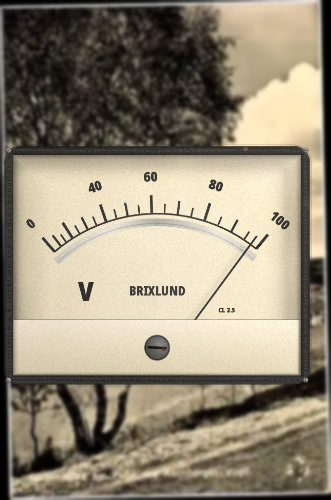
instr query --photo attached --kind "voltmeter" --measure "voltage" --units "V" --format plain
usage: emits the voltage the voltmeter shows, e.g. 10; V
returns 97.5; V
